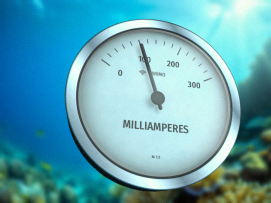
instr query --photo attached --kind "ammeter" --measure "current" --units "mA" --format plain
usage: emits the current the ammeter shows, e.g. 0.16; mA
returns 100; mA
